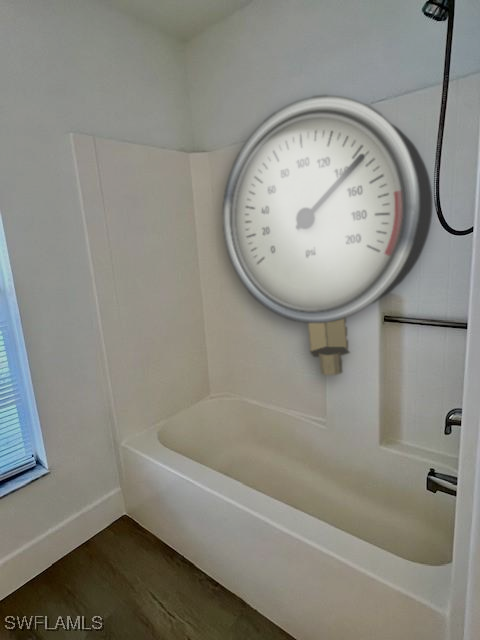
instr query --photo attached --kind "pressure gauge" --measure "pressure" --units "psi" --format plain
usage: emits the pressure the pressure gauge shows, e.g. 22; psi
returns 145; psi
